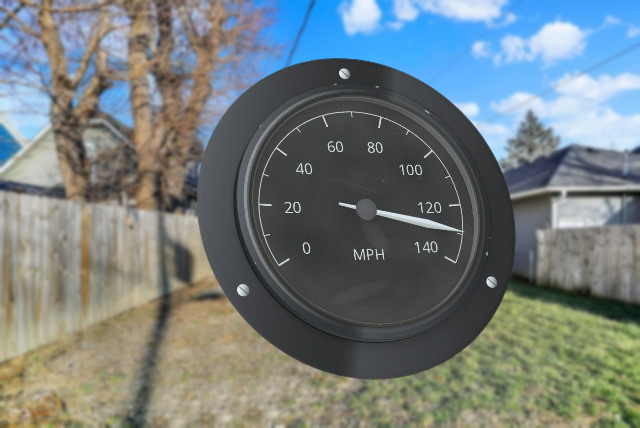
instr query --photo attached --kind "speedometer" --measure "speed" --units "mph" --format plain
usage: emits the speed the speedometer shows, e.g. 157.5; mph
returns 130; mph
